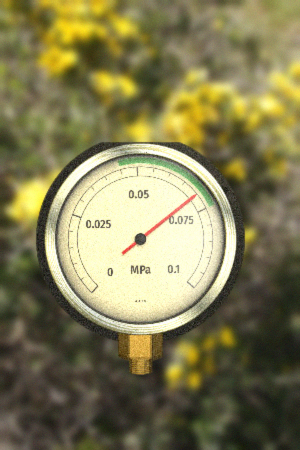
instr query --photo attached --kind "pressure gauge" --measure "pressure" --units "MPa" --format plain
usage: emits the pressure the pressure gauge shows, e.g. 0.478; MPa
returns 0.07; MPa
